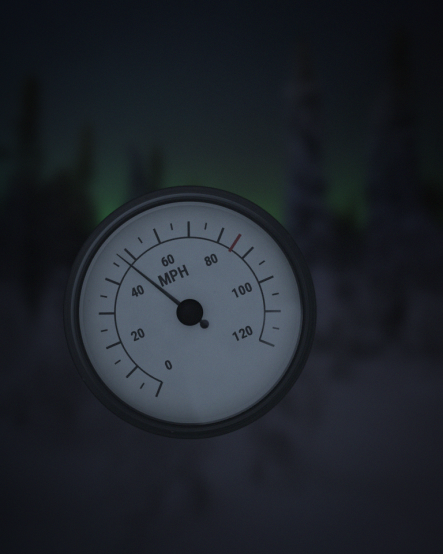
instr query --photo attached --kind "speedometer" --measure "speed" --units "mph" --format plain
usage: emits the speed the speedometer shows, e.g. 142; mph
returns 47.5; mph
